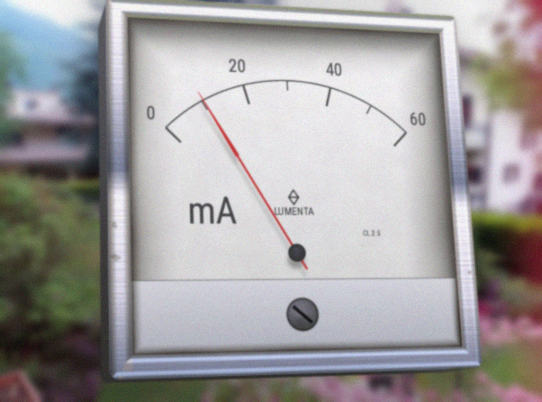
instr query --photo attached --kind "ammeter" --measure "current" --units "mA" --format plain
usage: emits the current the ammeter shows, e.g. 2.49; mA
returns 10; mA
